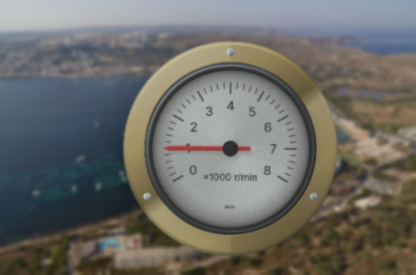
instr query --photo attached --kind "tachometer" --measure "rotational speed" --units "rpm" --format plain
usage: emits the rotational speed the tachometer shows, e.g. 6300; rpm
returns 1000; rpm
